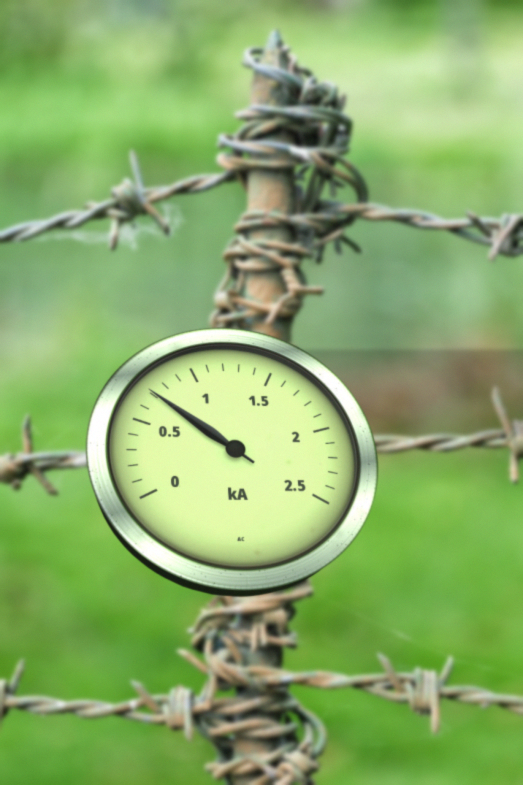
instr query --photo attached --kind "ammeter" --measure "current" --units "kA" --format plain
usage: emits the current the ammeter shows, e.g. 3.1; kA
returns 0.7; kA
